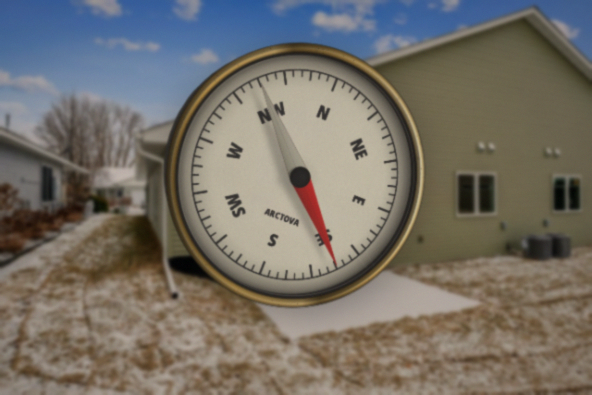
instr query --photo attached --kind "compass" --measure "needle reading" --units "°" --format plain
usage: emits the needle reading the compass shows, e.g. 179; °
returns 135; °
